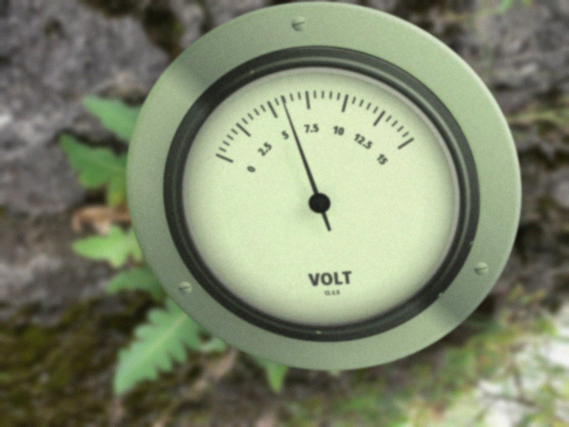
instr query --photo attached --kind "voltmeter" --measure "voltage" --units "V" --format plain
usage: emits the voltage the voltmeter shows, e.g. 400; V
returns 6; V
